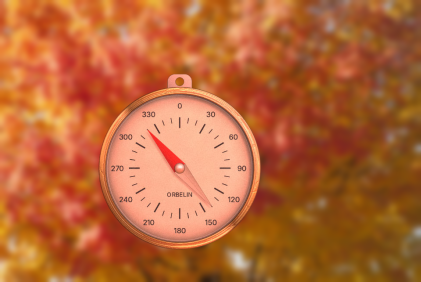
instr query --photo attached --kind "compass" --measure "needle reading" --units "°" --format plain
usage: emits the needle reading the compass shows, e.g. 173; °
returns 320; °
